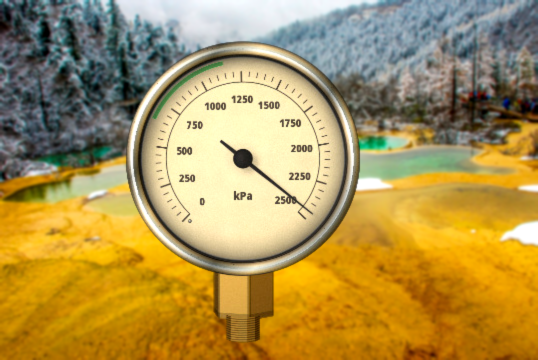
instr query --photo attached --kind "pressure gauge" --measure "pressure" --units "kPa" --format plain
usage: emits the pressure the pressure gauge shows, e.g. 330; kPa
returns 2450; kPa
